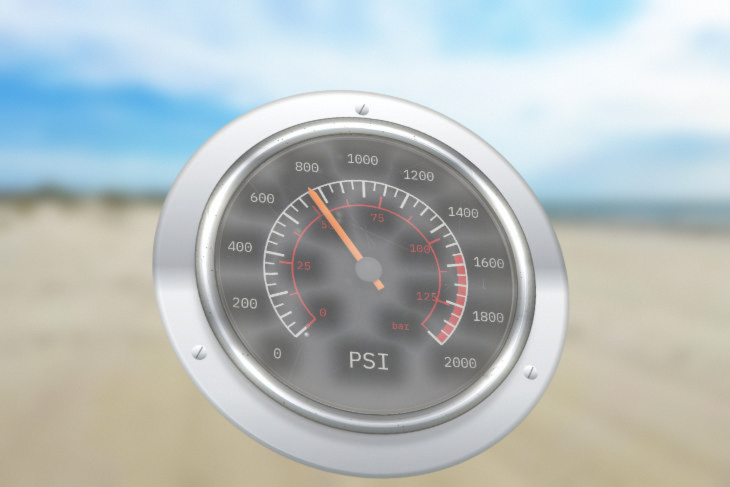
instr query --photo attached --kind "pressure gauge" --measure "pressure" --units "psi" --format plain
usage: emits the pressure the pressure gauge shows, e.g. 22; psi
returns 750; psi
